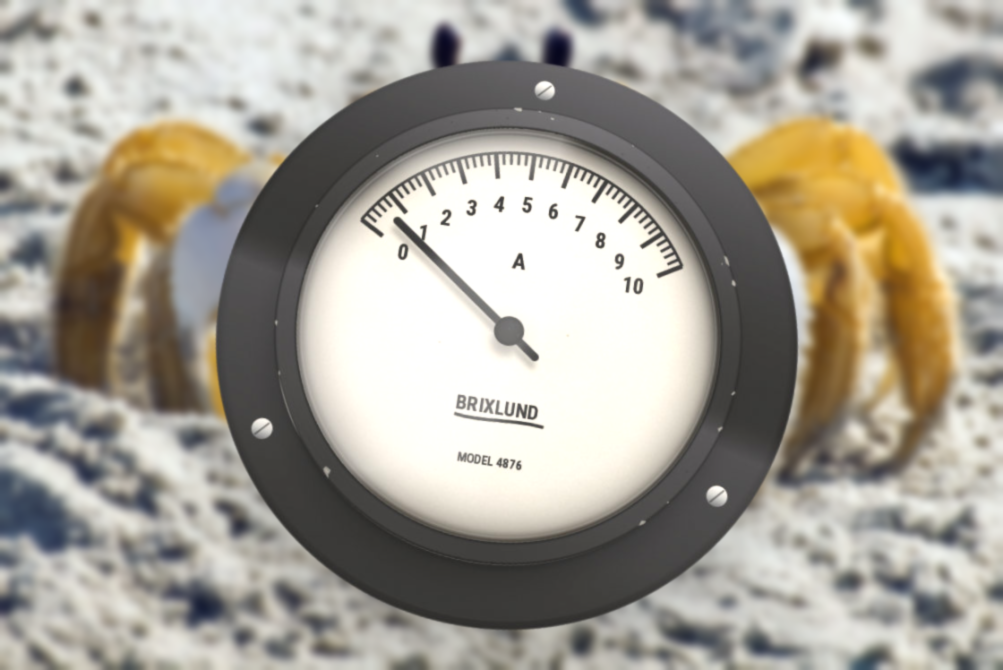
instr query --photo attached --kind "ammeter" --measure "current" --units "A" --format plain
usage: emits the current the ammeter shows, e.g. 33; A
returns 0.6; A
